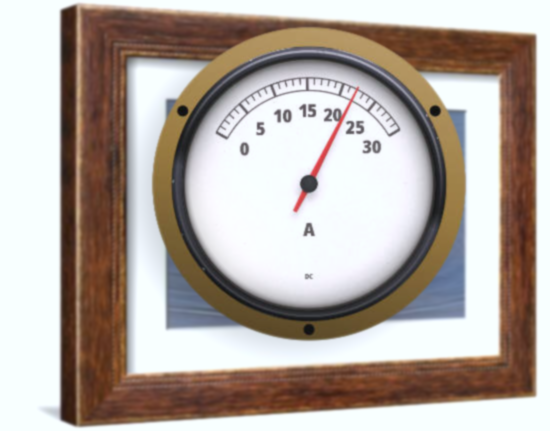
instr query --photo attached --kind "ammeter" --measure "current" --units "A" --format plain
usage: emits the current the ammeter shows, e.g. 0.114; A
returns 22; A
